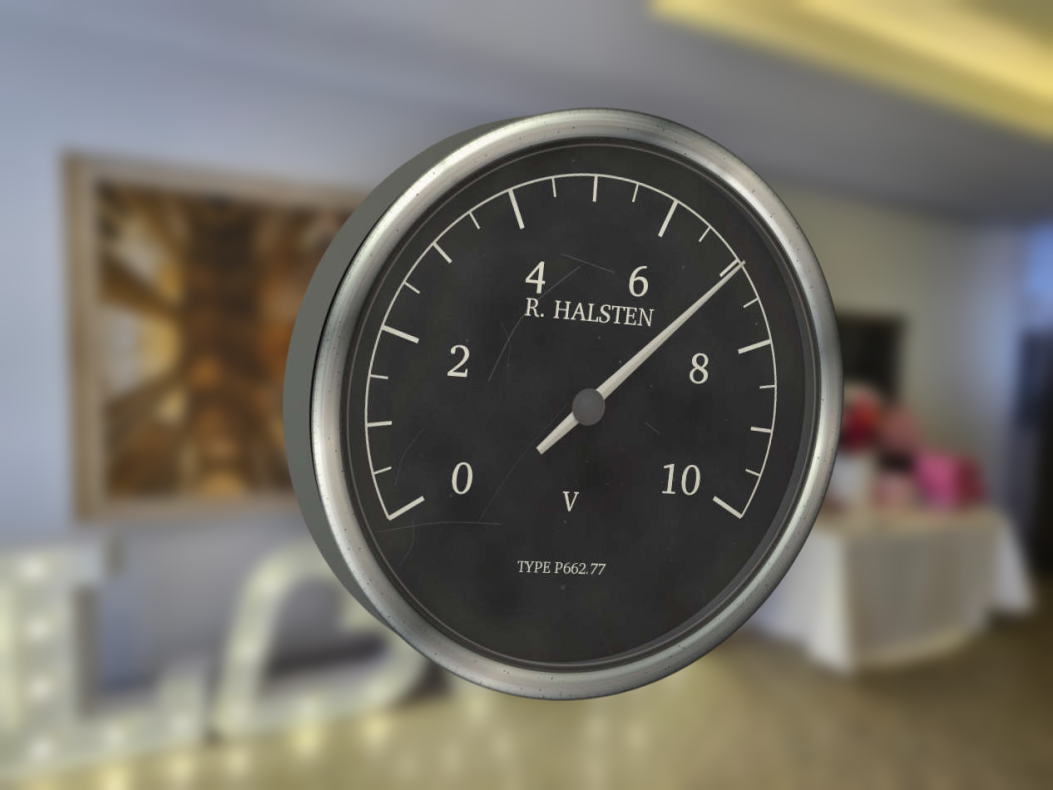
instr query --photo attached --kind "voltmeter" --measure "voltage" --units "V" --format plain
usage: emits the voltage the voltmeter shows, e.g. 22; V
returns 7; V
